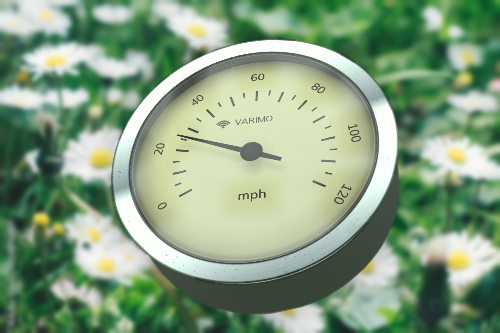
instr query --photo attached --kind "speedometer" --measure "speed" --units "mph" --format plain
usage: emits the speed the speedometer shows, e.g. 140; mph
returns 25; mph
